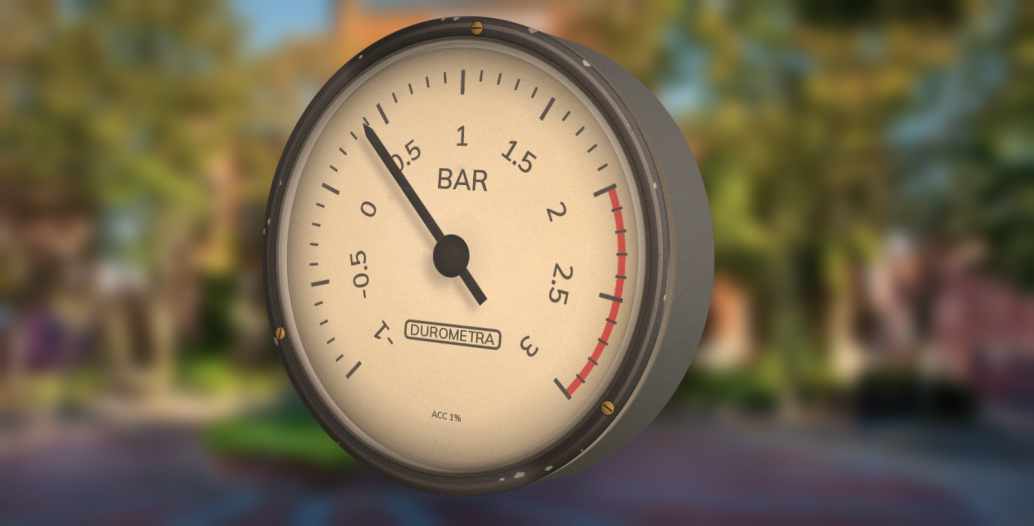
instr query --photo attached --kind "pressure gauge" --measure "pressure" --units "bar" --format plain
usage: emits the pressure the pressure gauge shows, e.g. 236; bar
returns 0.4; bar
